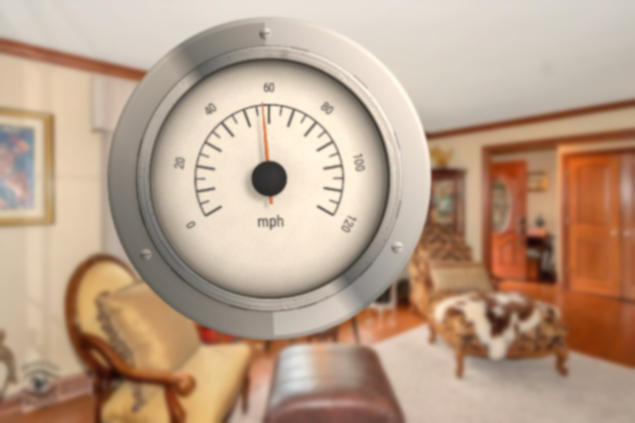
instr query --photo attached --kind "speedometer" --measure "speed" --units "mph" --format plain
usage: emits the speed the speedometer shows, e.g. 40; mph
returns 57.5; mph
